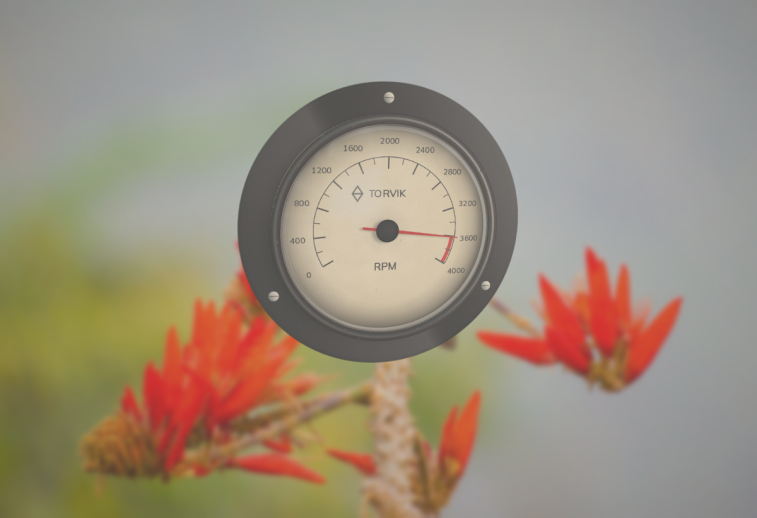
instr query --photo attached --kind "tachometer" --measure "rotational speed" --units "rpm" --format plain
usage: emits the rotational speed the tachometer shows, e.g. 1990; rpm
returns 3600; rpm
